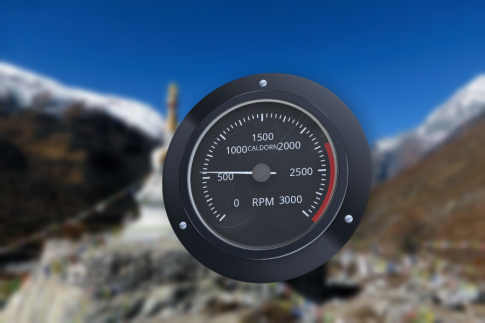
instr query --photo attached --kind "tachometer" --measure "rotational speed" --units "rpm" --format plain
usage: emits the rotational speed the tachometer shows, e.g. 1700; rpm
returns 550; rpm
